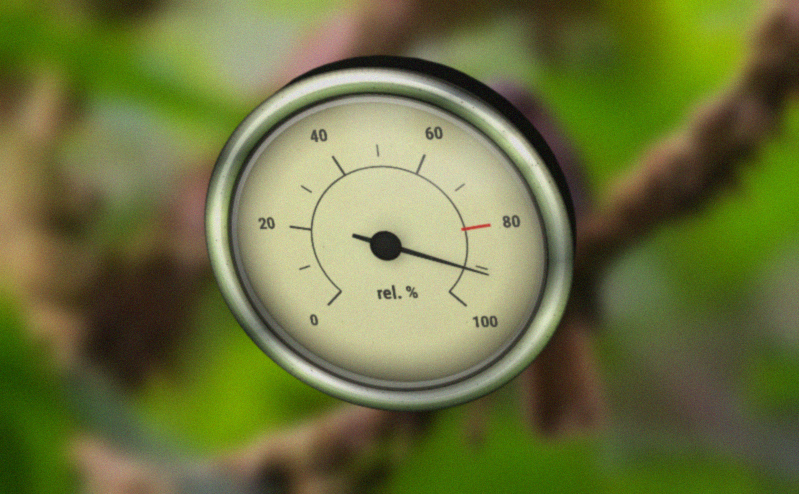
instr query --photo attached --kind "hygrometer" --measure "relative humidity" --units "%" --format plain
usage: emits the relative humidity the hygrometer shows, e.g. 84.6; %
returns 90; %
